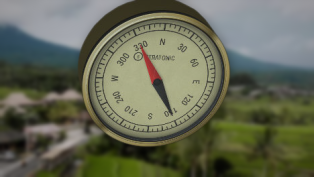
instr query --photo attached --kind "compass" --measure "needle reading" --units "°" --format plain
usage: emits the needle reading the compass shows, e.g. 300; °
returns 330; °
